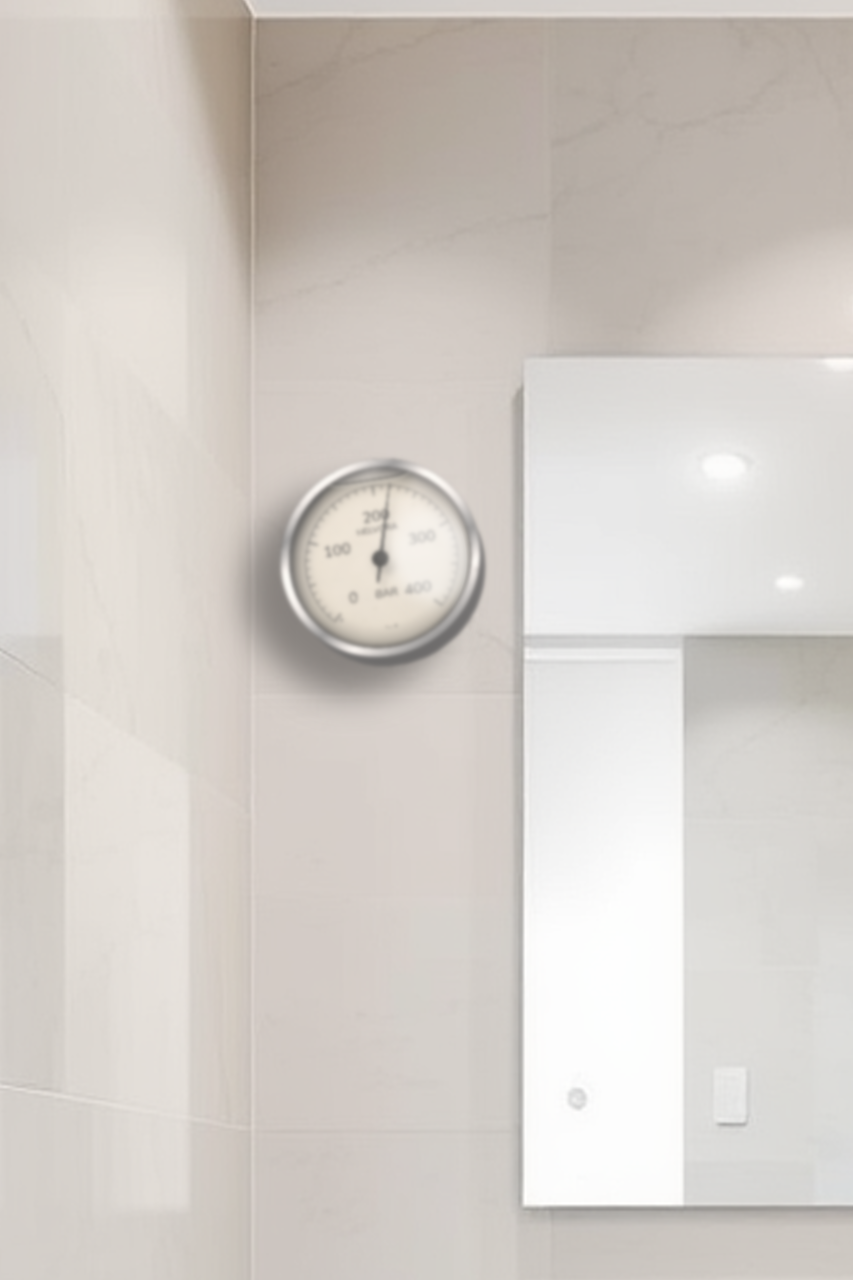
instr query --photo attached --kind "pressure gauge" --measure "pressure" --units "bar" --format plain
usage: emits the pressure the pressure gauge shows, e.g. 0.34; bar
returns 220; bar
